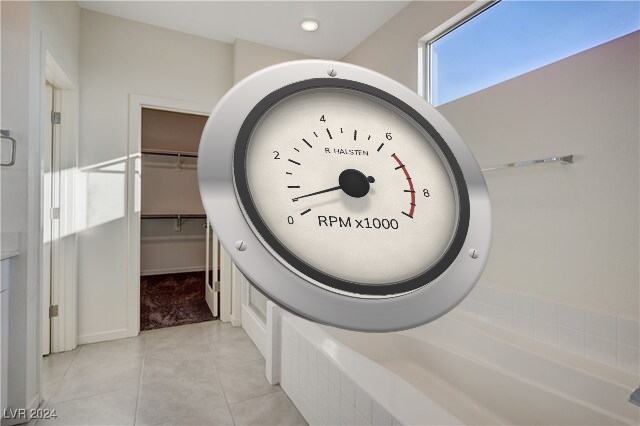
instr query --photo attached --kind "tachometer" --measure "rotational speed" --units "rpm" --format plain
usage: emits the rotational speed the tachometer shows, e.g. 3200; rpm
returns 500; rpm
